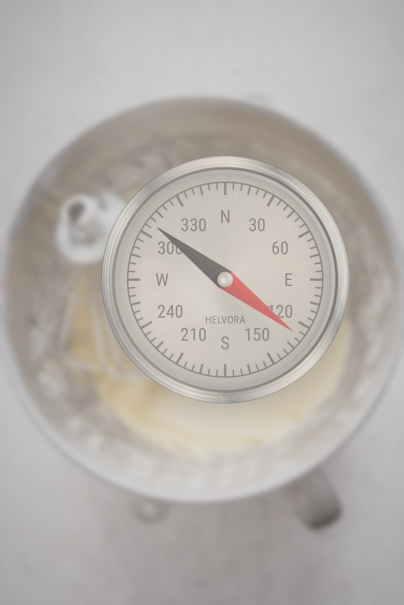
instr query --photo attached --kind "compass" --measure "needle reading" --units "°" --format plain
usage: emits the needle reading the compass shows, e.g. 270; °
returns 127.5; °
